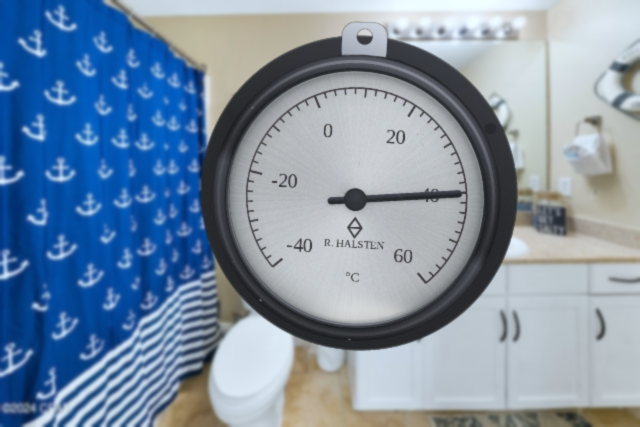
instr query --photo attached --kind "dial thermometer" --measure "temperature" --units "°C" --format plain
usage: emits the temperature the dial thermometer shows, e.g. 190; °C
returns 40; °C
